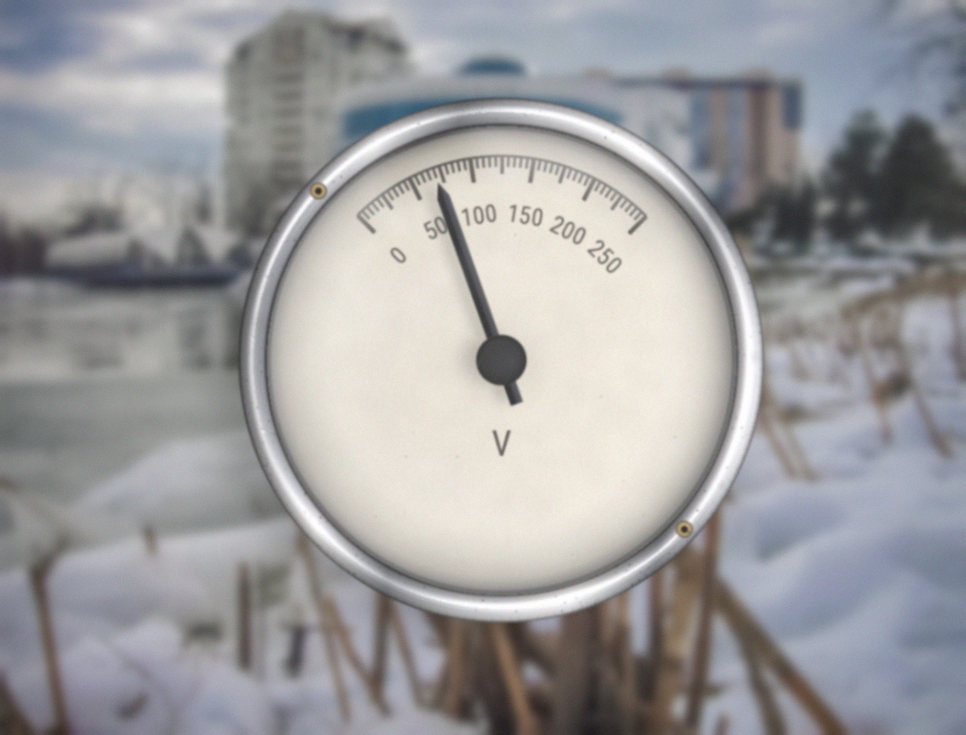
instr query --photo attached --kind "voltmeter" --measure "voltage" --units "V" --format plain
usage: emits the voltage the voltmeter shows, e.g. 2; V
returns 70; V
